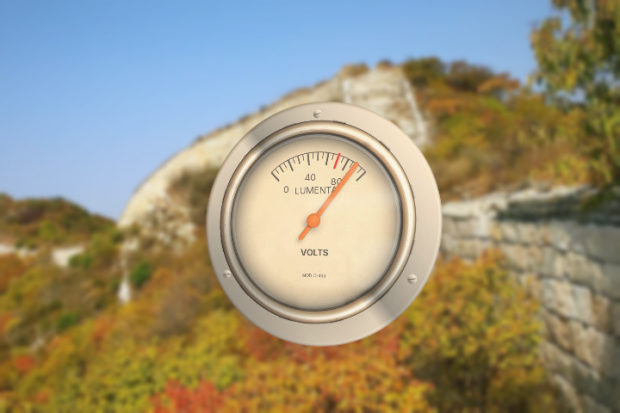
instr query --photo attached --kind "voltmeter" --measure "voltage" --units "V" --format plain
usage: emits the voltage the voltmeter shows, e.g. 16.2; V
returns 90; V
